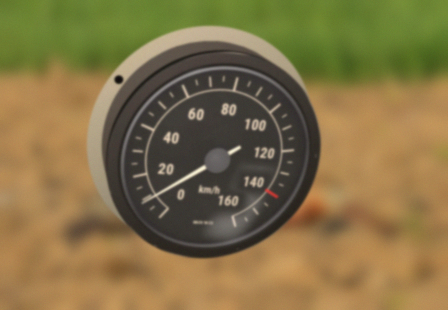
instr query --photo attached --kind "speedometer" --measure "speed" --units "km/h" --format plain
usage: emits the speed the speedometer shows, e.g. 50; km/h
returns 10; km/h
